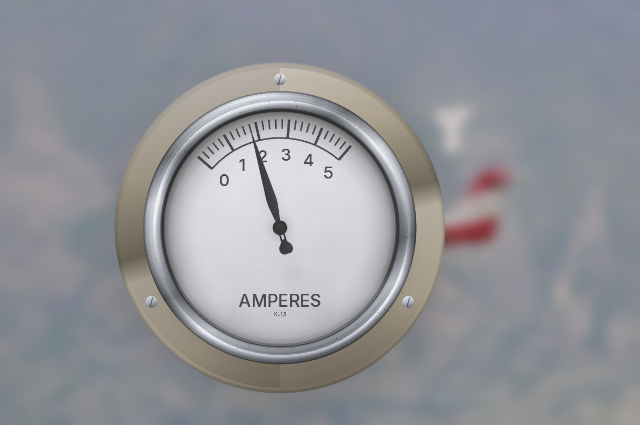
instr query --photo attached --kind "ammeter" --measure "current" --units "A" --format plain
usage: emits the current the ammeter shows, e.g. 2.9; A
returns 1.8; A
